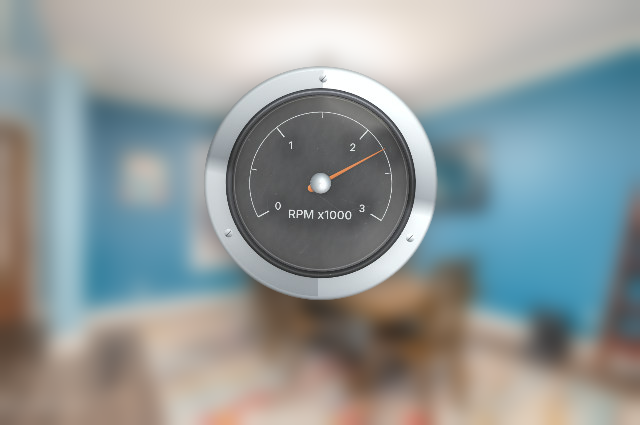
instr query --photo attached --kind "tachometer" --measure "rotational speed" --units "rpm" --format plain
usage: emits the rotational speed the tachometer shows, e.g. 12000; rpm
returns 2250; rpm
